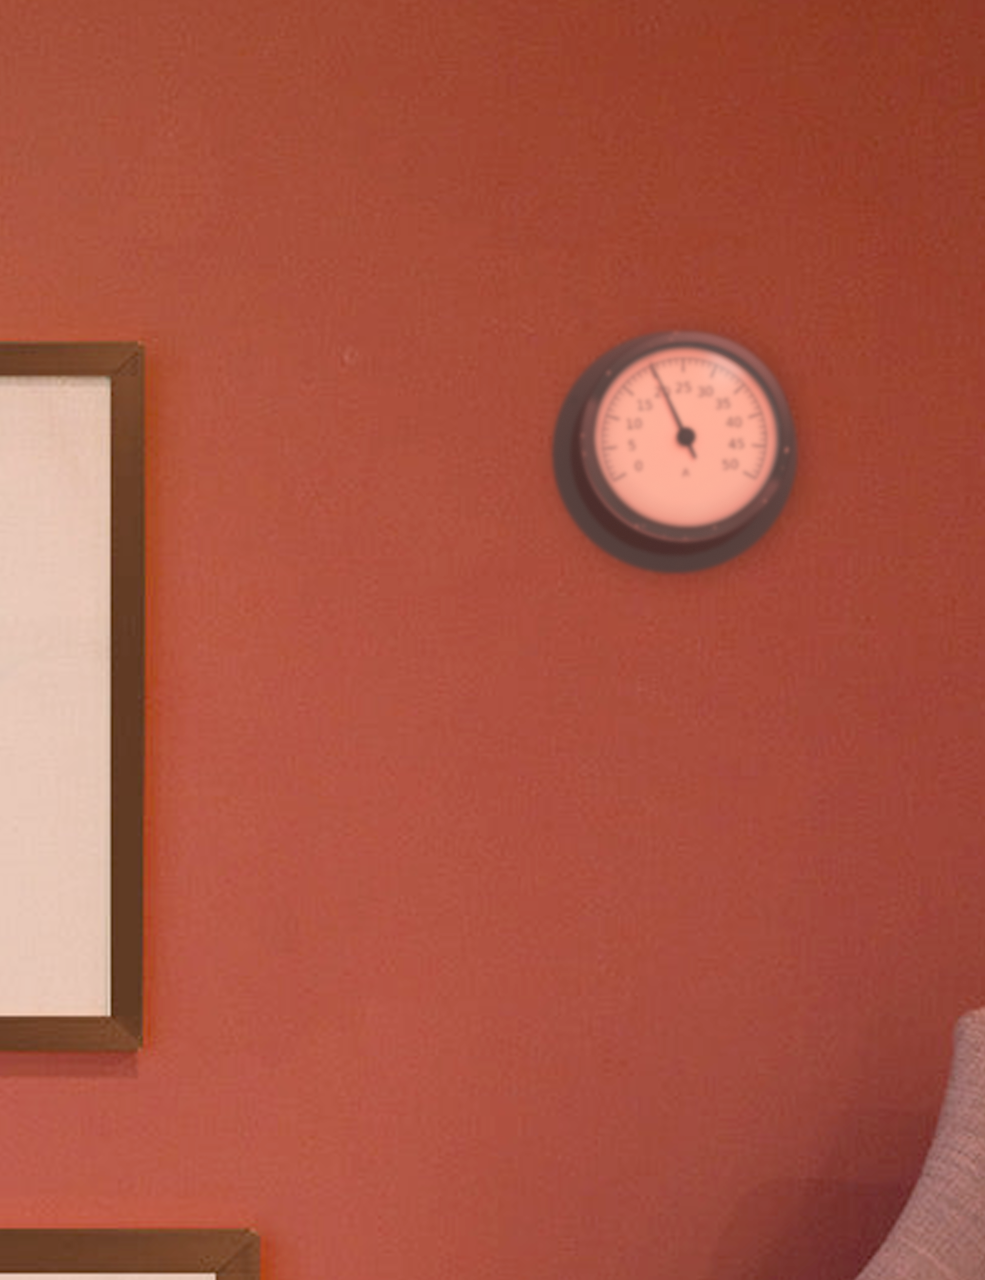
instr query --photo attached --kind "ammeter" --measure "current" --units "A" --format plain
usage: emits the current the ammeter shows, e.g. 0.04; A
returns 20; A
